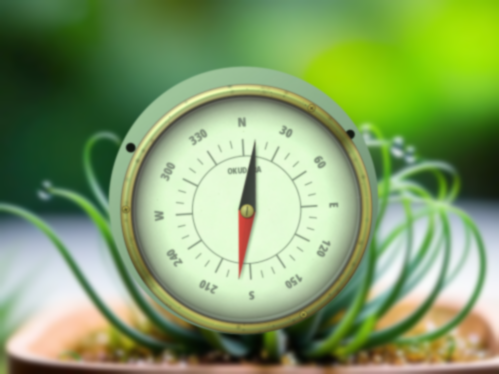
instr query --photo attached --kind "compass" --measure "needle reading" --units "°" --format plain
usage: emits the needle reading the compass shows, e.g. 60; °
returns 190; °
